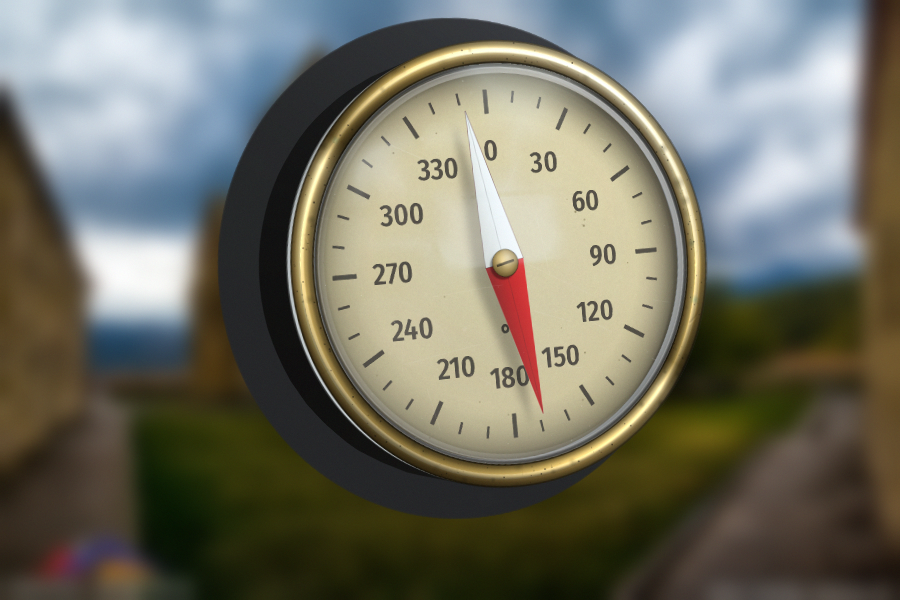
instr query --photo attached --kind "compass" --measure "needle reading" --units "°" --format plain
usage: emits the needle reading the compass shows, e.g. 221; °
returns 170; °
